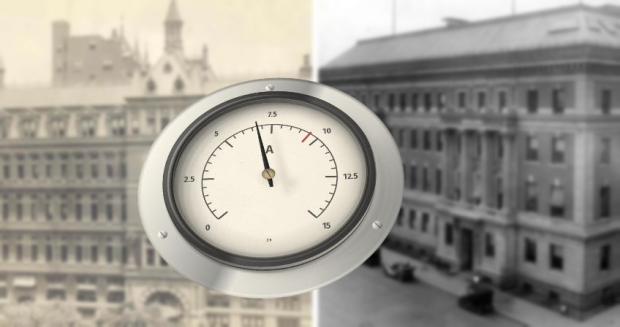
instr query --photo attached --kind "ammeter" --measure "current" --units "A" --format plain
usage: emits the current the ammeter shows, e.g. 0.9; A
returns 6.75; A
